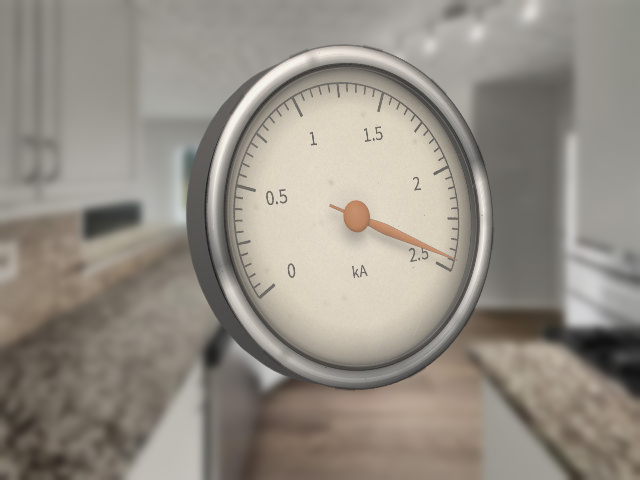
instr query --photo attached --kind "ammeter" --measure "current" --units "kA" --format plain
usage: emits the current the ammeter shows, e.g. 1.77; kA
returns 2.45; kA
